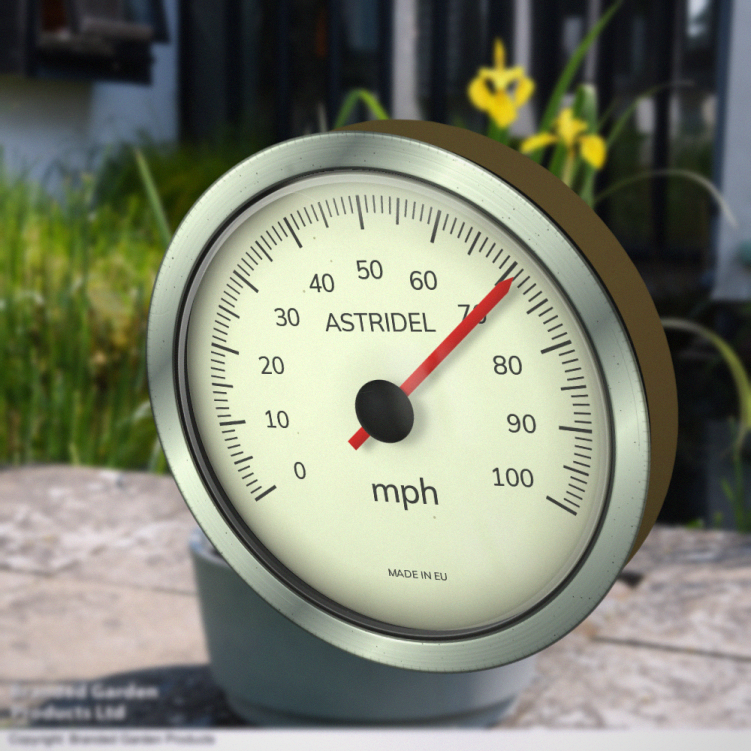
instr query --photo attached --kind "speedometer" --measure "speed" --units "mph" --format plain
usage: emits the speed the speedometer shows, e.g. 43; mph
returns 71; mph
